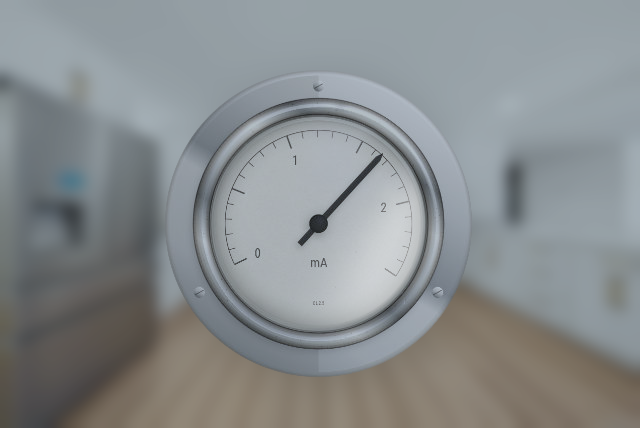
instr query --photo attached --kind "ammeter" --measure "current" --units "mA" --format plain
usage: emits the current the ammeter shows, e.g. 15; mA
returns 1.65; mA
